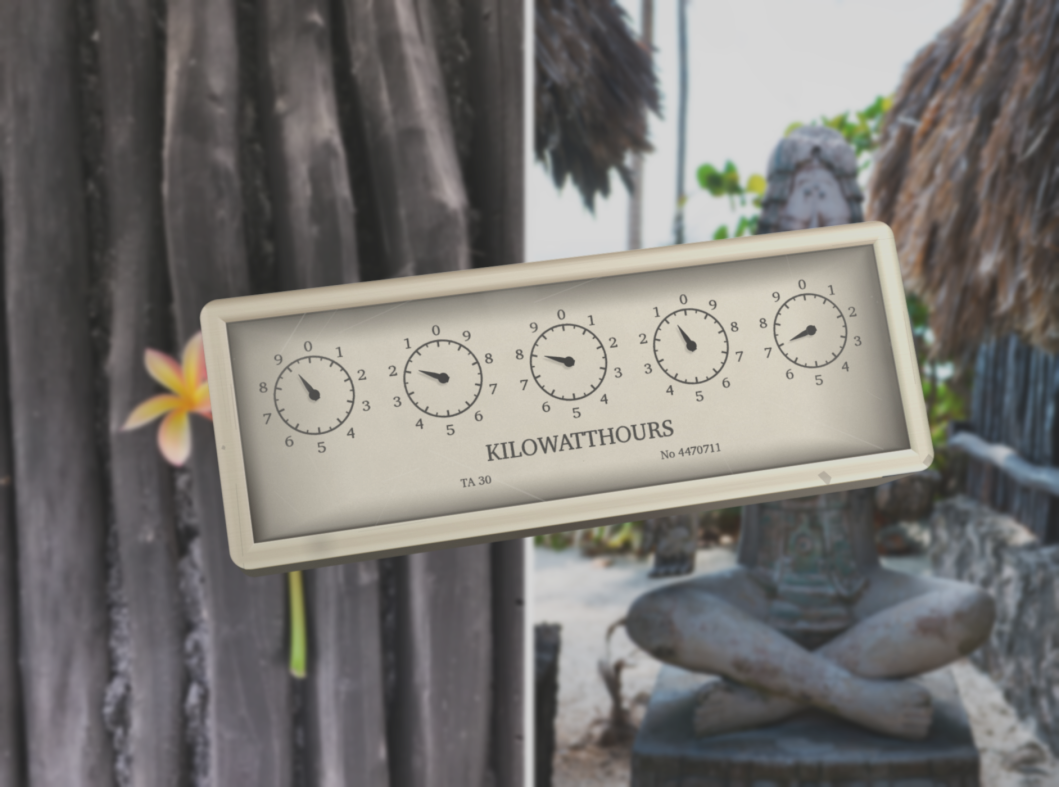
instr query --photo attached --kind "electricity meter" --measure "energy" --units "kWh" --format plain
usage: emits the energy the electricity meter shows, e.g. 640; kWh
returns 91807; kWh
